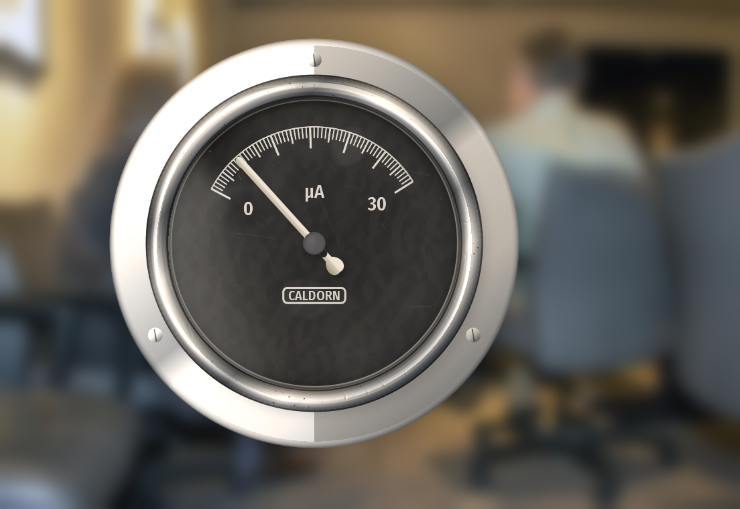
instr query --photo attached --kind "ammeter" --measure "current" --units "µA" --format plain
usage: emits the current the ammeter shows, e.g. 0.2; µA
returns 5; µA
